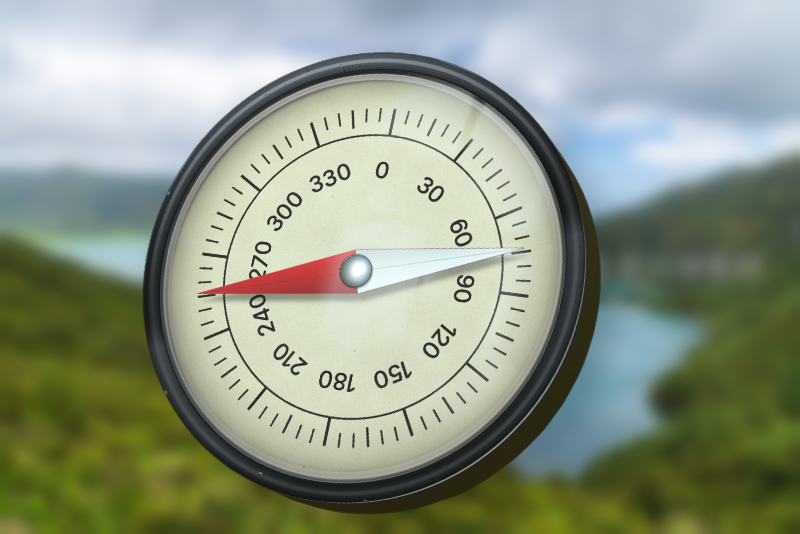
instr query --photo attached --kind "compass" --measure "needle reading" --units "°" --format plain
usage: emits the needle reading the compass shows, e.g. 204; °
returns 255; °
